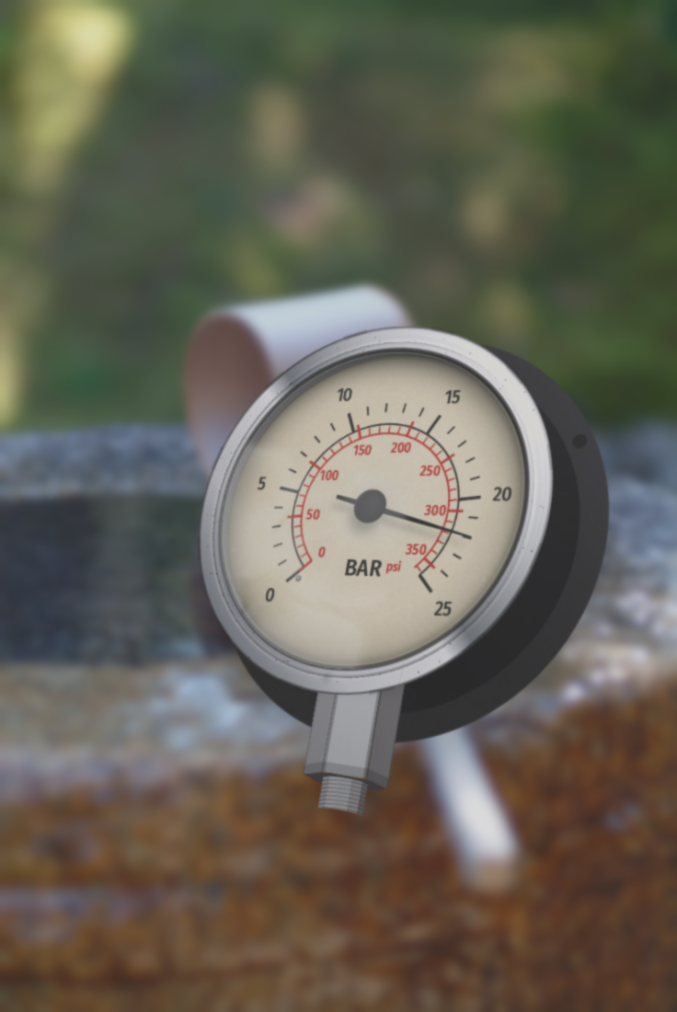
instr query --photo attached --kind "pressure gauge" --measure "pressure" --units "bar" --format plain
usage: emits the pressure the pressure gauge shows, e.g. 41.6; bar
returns 22; bar
